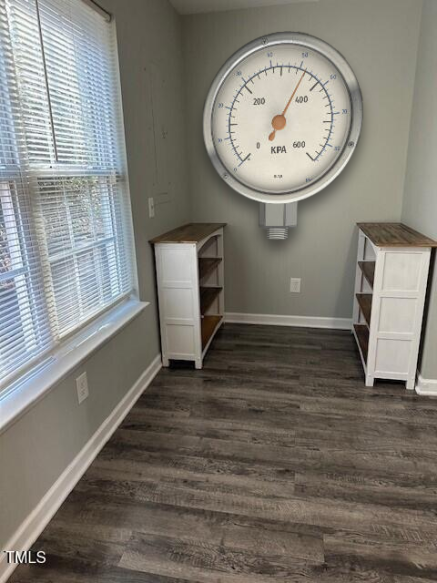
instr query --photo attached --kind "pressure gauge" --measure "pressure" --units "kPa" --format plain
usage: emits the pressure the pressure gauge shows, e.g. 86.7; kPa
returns 360; kPa
